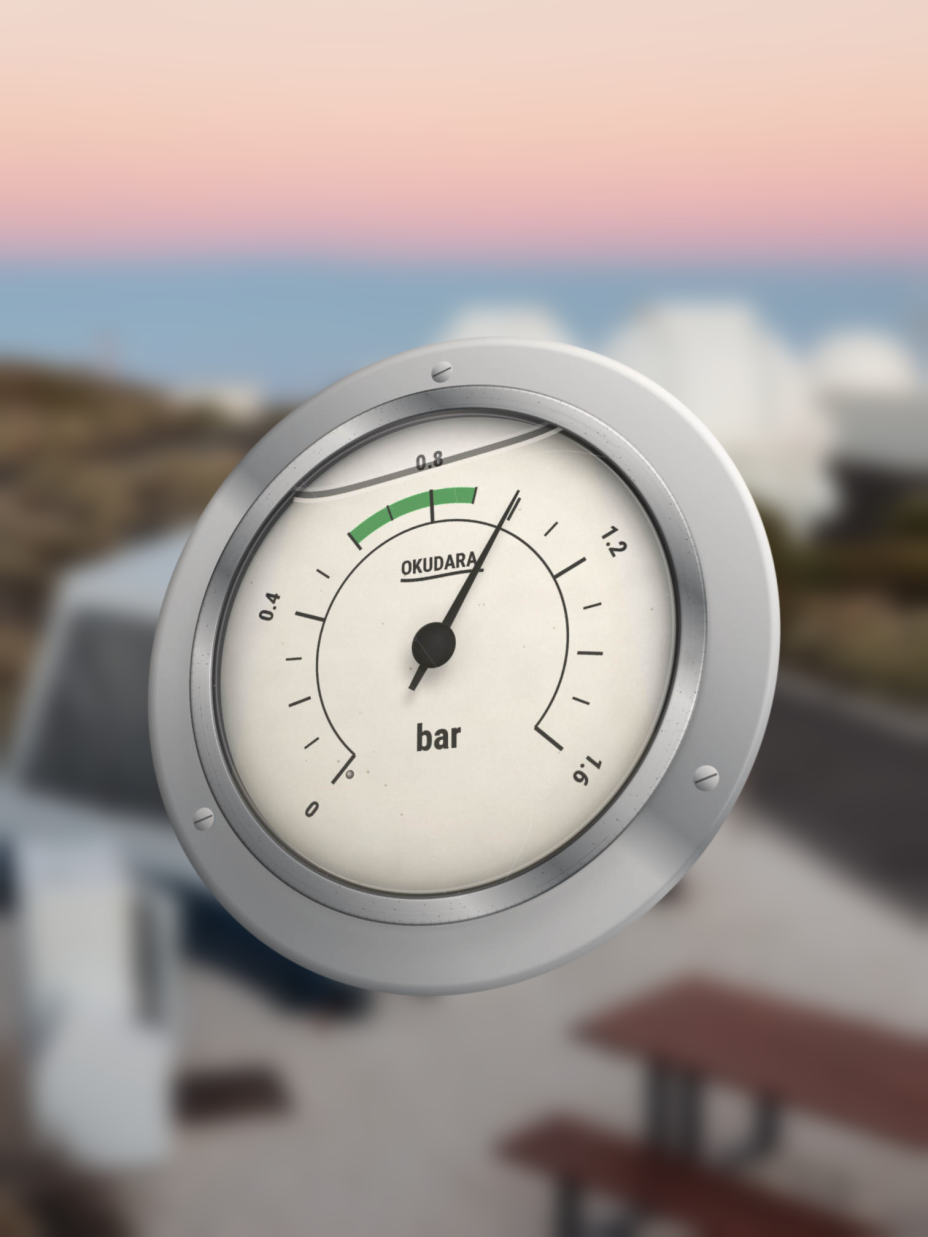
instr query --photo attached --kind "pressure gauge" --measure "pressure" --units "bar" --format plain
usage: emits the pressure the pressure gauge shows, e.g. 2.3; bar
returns 1; bar
